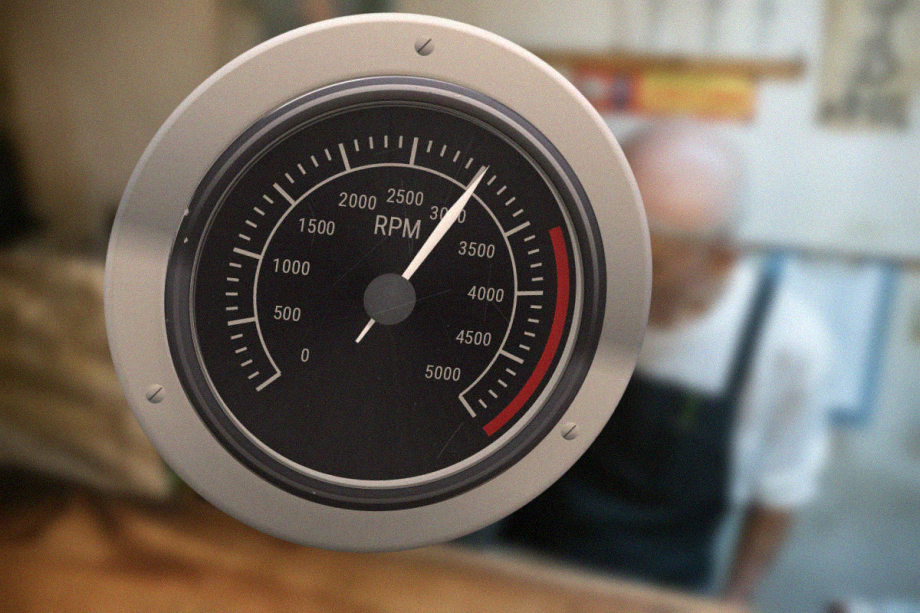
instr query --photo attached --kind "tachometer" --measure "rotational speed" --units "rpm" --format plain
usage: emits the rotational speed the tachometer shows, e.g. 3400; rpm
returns 3000; rpm
